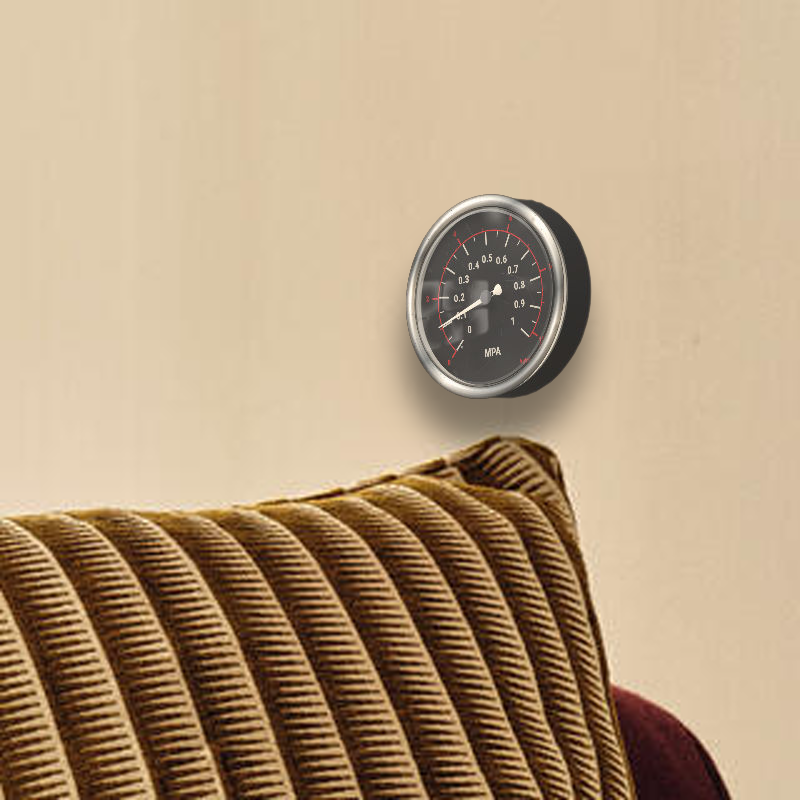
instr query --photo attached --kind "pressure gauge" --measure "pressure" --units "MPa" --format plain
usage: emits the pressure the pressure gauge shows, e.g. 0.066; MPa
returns 0.1; MPa
